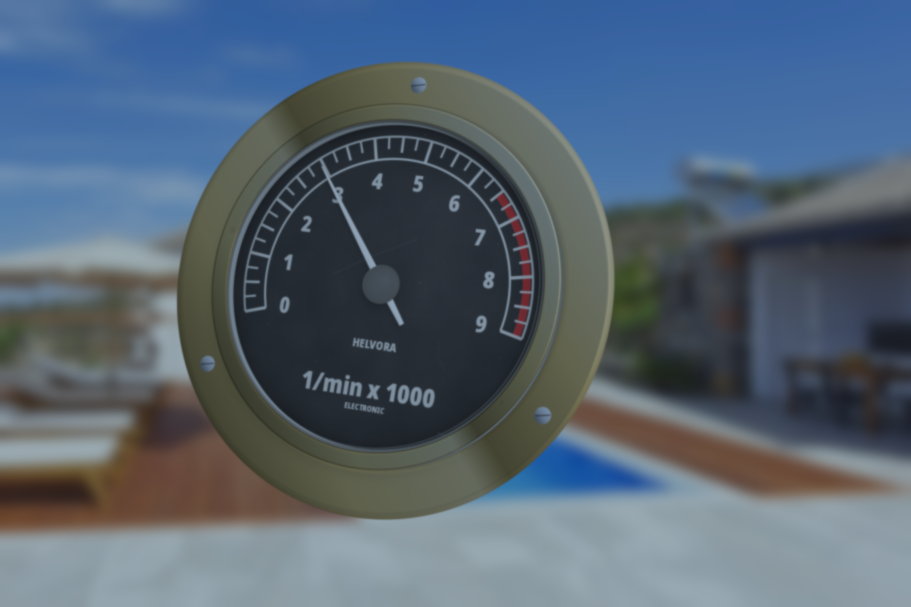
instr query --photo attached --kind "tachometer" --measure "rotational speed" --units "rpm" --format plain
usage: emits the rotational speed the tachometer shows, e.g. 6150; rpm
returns 3000; rpm
